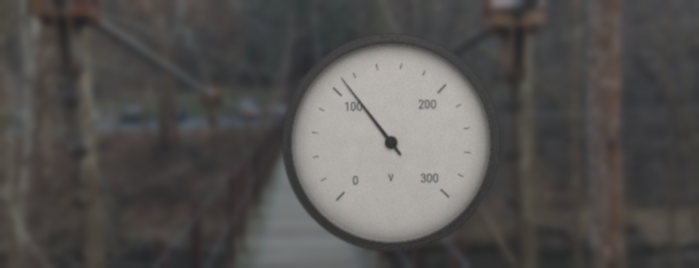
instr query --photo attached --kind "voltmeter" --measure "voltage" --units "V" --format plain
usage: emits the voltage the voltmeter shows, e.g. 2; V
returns 110; V
